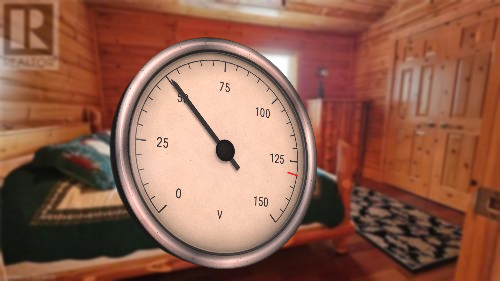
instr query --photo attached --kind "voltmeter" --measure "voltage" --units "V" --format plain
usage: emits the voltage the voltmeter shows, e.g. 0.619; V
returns 50; V
